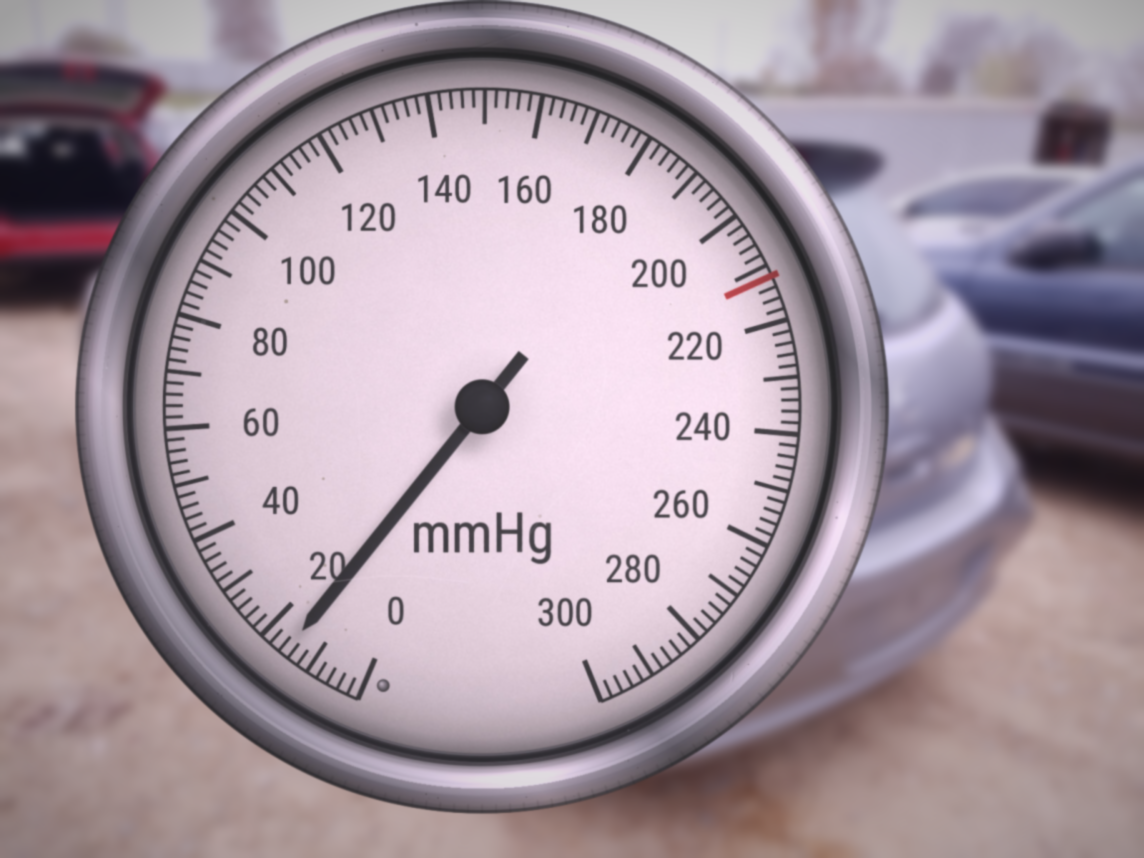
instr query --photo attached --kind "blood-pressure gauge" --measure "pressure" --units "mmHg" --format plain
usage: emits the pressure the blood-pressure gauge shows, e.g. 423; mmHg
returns 15; mmHg
